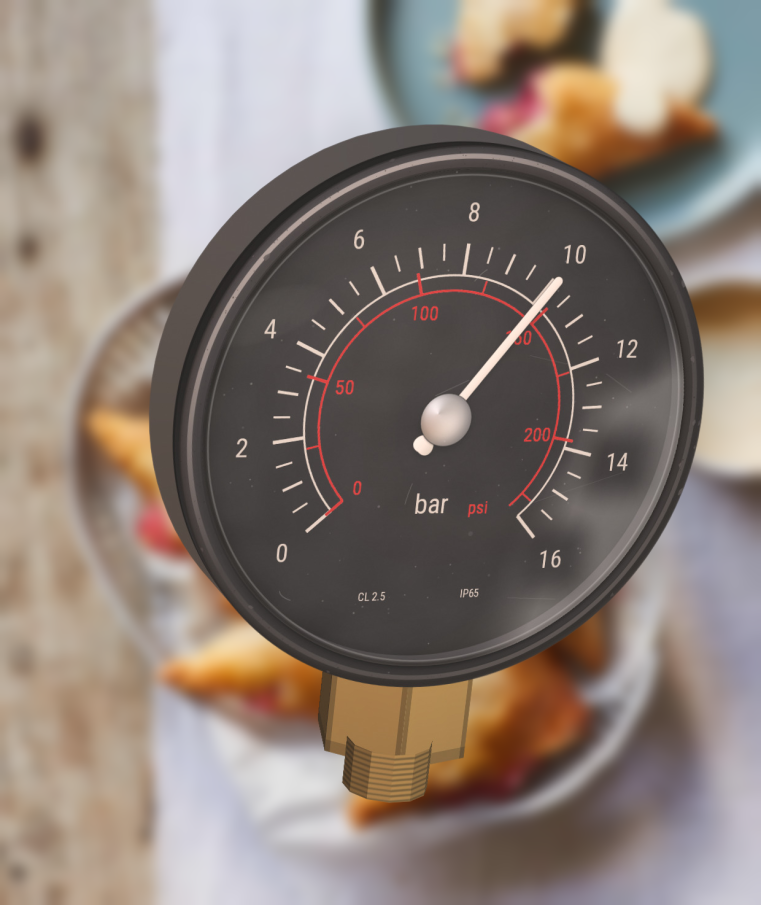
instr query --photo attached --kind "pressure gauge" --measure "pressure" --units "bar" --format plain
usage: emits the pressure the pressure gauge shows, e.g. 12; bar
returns 10; bar
